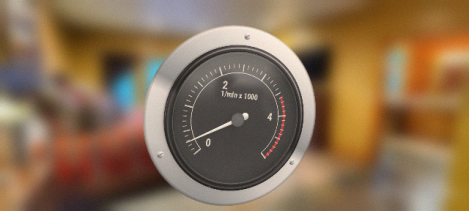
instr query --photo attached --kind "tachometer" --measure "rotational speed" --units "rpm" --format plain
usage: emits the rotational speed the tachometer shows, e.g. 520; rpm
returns 300; rpm
